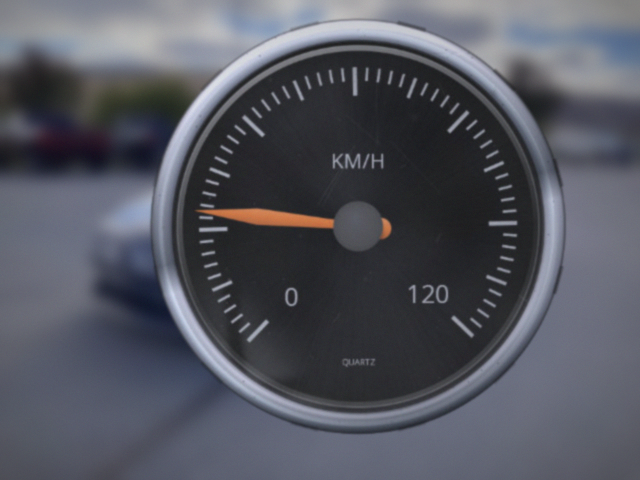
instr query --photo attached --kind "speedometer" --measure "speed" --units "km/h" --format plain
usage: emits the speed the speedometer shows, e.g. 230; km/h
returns 23; km/h
